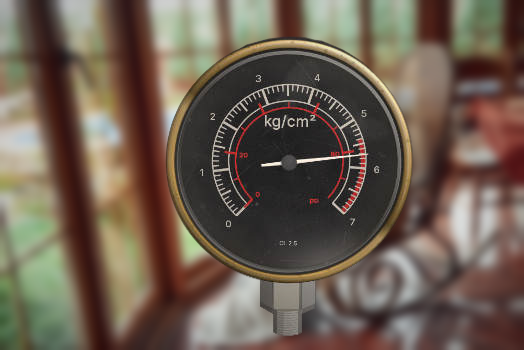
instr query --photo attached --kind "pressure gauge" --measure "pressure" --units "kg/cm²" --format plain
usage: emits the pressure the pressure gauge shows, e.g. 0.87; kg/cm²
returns 5.7; kg/cm²
